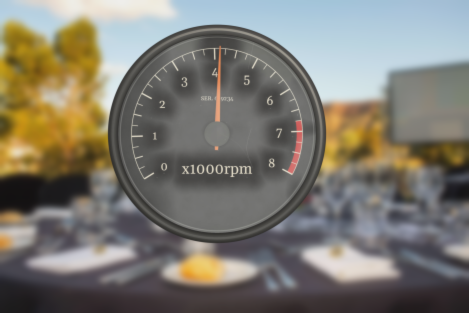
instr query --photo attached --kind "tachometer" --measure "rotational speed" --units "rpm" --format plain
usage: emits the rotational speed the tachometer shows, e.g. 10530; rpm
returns 4125; rpm
